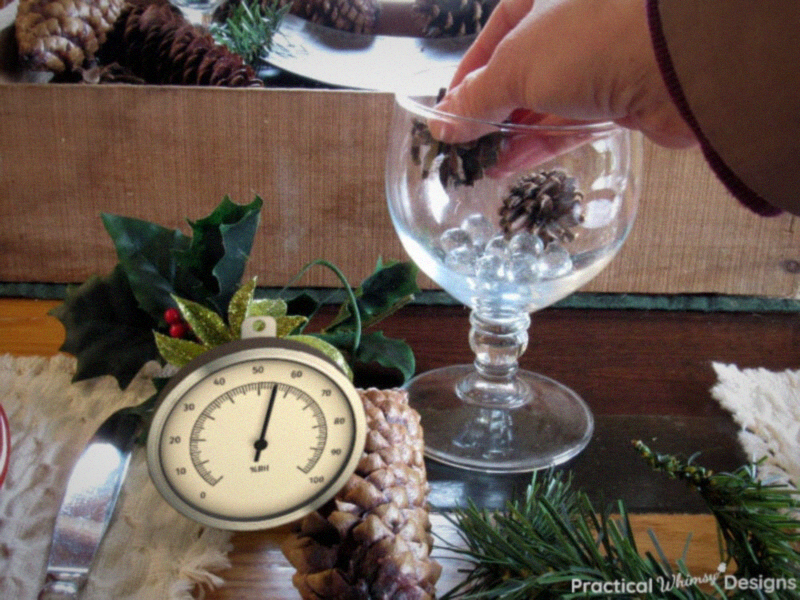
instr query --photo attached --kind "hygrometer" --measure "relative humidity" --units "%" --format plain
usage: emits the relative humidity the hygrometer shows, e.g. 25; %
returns 55; %
